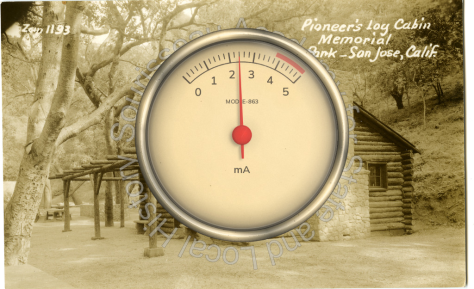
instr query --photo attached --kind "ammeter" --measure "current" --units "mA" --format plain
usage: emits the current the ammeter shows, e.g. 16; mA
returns 2.4; mA
